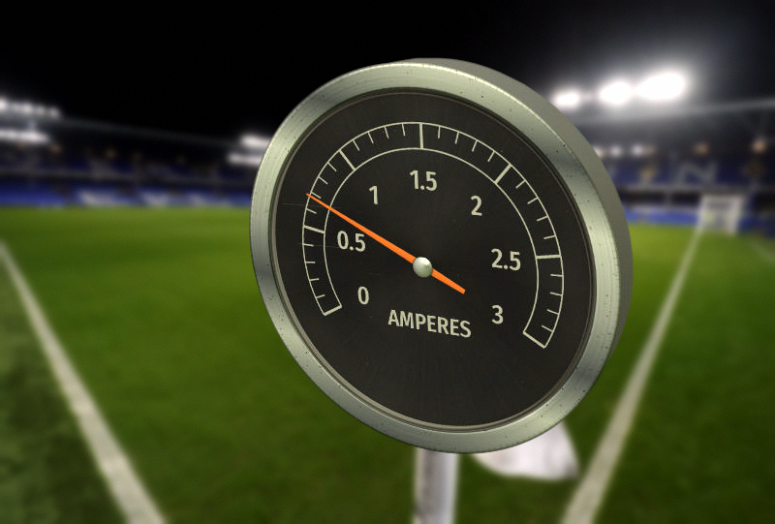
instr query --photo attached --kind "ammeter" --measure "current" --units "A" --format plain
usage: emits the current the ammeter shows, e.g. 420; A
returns 0.7; A
